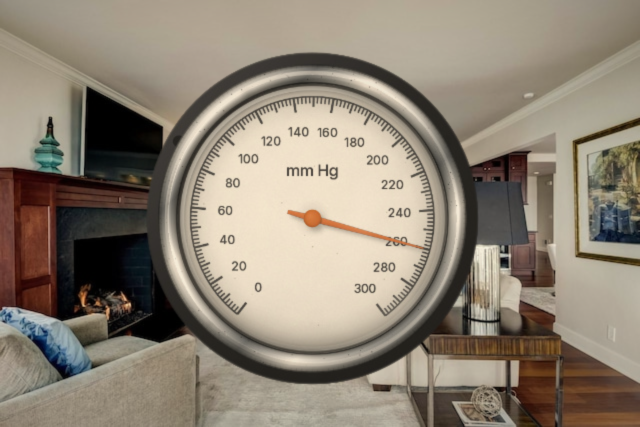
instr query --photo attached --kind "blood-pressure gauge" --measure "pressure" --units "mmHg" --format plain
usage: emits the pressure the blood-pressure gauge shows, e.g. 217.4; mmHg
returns 260; mmHg
